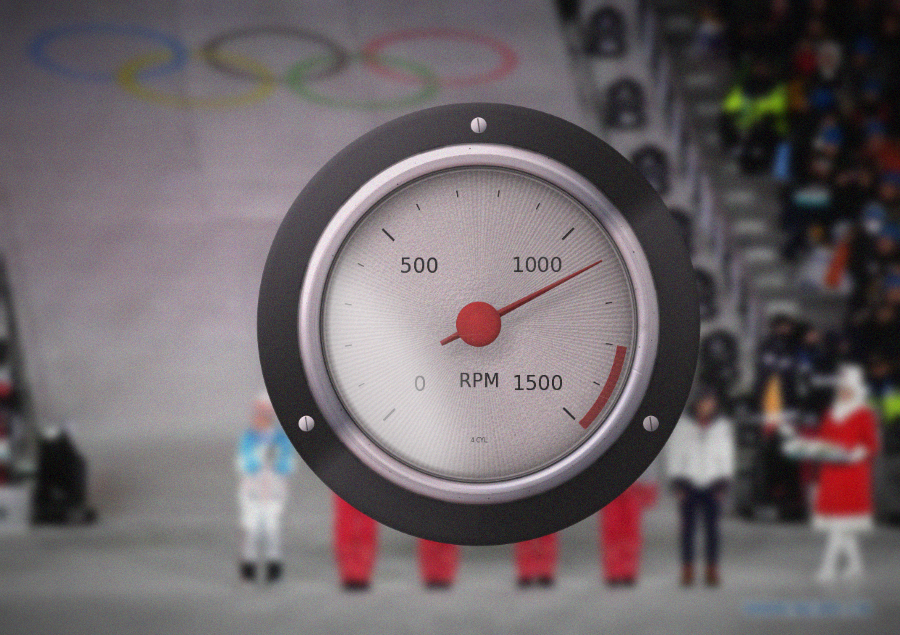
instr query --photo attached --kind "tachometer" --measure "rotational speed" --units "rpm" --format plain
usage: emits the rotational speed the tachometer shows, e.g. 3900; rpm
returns 1100; rpm
